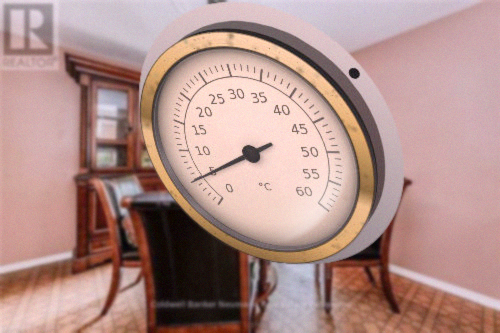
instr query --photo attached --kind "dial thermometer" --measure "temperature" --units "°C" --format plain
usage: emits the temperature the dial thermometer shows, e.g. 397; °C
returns 5; °C
